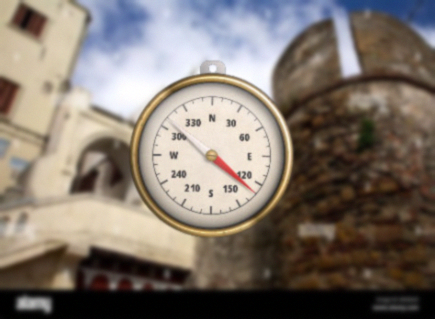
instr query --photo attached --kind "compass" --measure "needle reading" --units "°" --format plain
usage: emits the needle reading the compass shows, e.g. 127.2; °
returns 130; °
